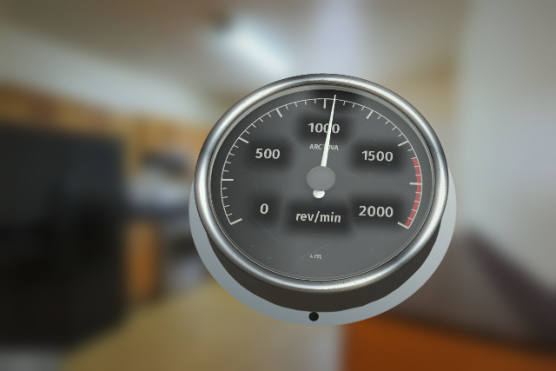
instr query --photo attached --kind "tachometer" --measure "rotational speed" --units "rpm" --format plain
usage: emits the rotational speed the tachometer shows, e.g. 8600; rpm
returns 1050; rpm
